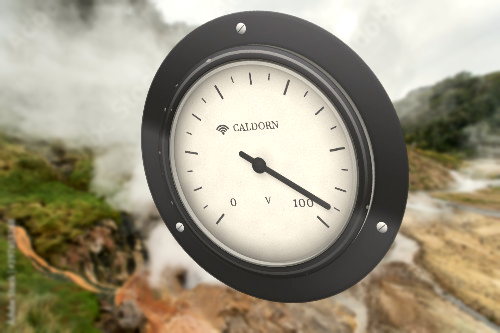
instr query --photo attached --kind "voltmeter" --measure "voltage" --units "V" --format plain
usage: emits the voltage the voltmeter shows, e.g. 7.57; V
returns 95; V
